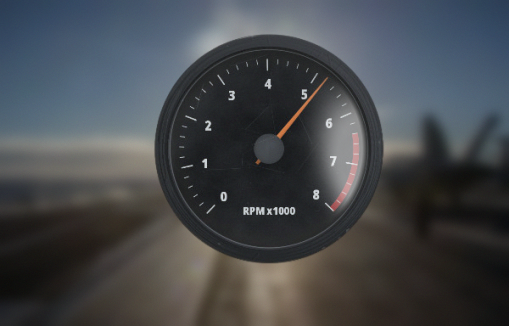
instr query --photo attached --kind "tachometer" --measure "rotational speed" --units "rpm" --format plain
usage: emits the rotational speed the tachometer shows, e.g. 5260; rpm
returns 5200; rpm
